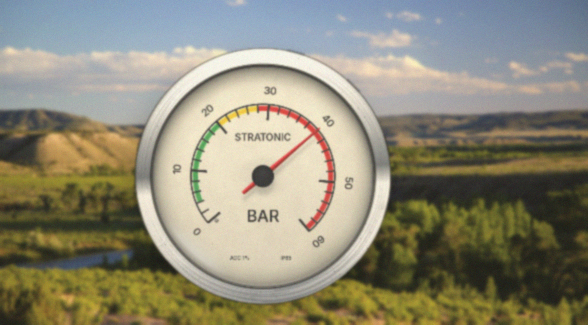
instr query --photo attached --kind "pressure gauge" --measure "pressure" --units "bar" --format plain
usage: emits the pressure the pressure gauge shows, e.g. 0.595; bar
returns 40; bar
